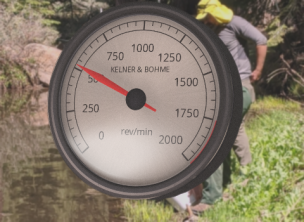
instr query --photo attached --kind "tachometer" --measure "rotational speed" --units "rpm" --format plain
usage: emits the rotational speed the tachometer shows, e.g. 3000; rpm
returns 525; rpm
